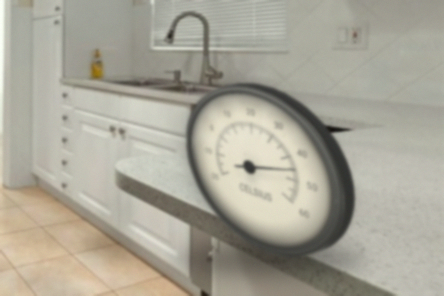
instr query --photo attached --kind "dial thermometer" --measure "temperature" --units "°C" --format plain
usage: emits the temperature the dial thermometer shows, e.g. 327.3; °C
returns 45; °C
